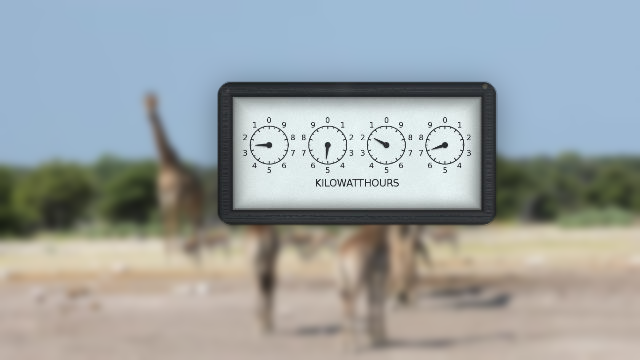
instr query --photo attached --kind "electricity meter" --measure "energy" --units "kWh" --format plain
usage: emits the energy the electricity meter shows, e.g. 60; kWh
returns 2517; kWh
